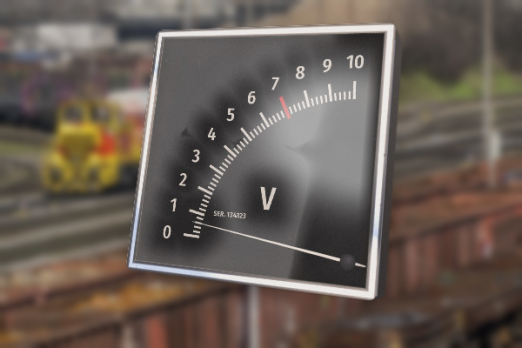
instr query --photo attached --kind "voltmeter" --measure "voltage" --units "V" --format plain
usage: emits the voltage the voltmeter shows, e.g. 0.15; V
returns 0.6; V
